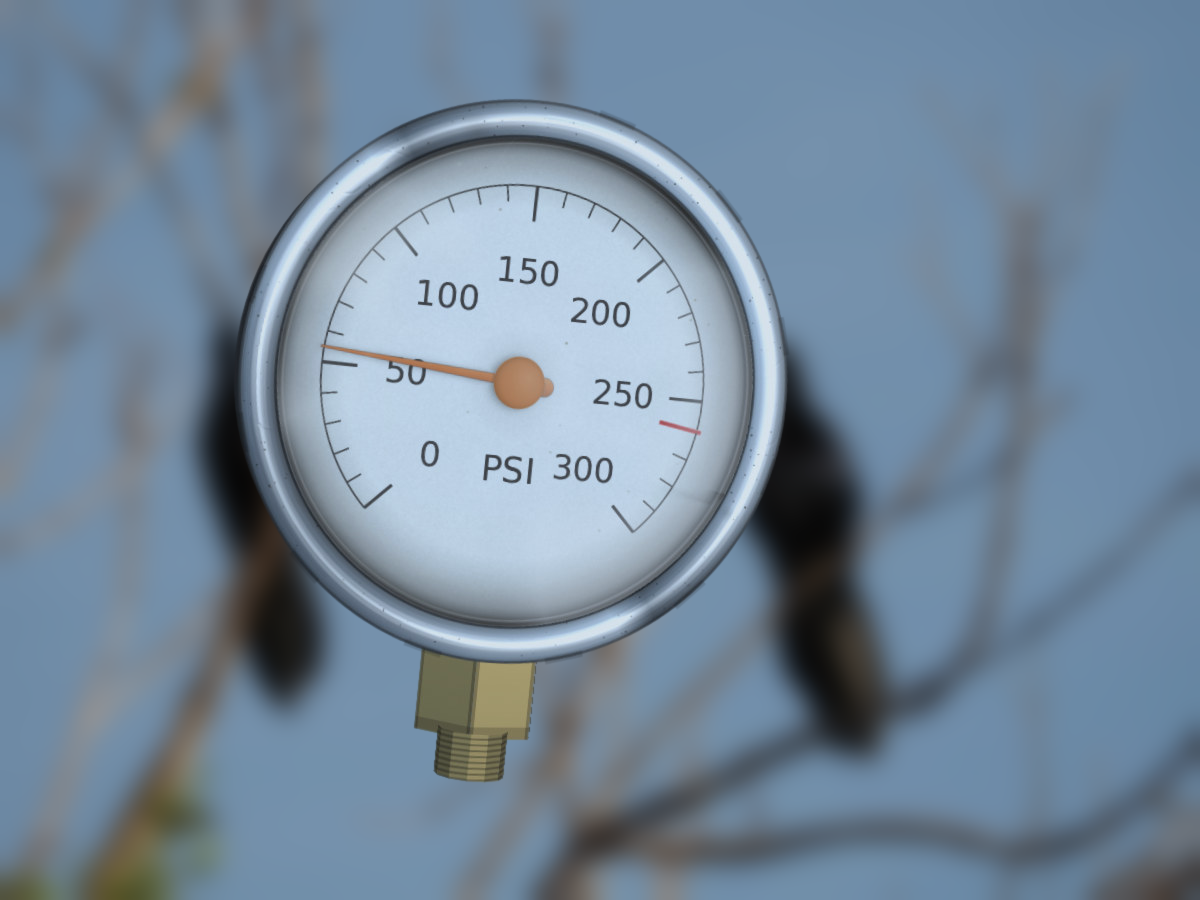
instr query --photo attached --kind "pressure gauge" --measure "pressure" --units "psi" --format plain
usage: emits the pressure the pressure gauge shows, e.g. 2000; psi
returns 55; psi
